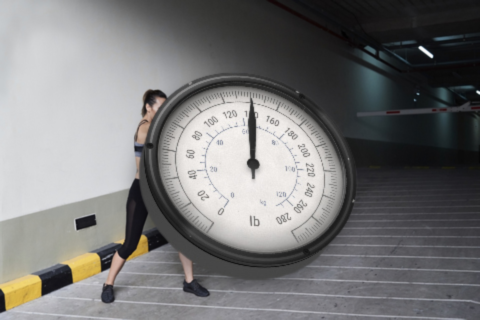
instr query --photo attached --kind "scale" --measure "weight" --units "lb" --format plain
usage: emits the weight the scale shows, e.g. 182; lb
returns 140; lb
